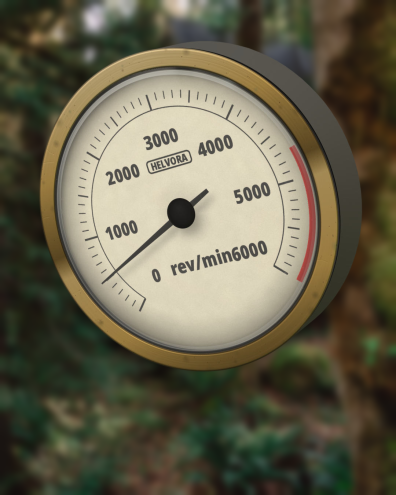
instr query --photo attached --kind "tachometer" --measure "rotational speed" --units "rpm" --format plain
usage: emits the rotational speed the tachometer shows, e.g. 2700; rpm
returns 500; rpm
